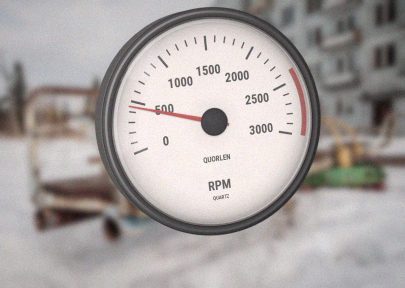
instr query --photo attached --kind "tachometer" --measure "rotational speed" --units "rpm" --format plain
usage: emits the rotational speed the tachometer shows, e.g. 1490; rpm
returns 450; rpm
